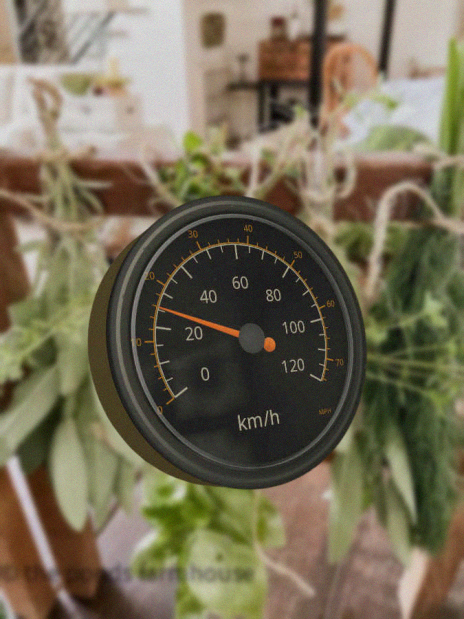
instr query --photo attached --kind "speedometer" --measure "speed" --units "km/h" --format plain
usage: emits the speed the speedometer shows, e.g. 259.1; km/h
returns 25; km/h
